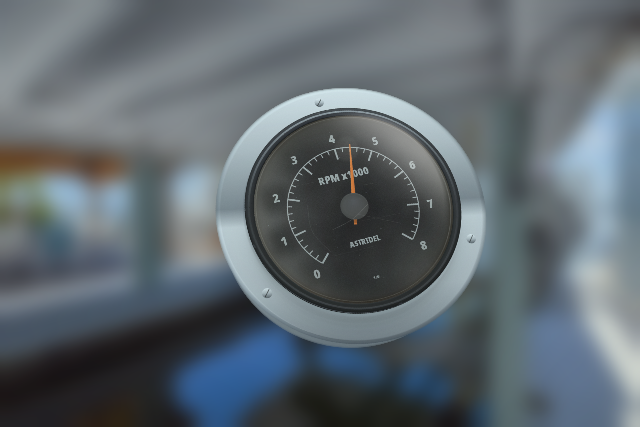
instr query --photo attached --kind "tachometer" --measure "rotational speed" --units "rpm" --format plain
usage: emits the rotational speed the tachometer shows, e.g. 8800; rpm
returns 4400; rpm
